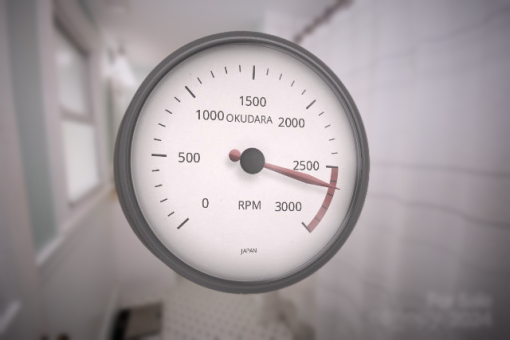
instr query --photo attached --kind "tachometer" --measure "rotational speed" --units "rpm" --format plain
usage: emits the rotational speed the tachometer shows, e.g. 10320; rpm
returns 2650; rpm
